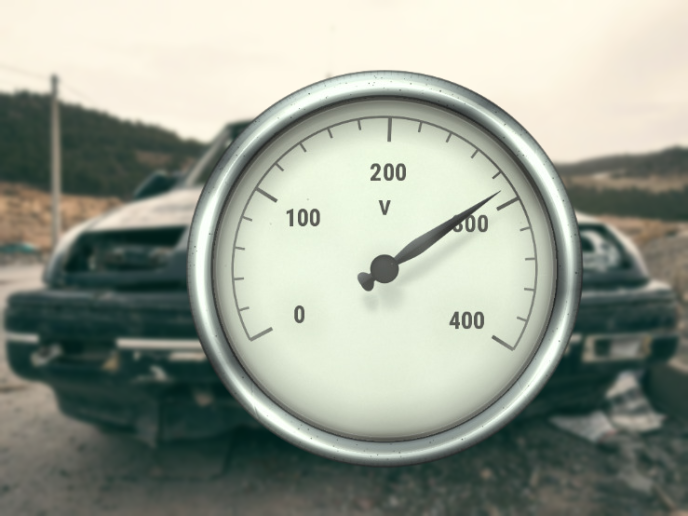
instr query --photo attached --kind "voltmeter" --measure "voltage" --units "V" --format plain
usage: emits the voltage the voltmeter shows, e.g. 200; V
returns 290; V
